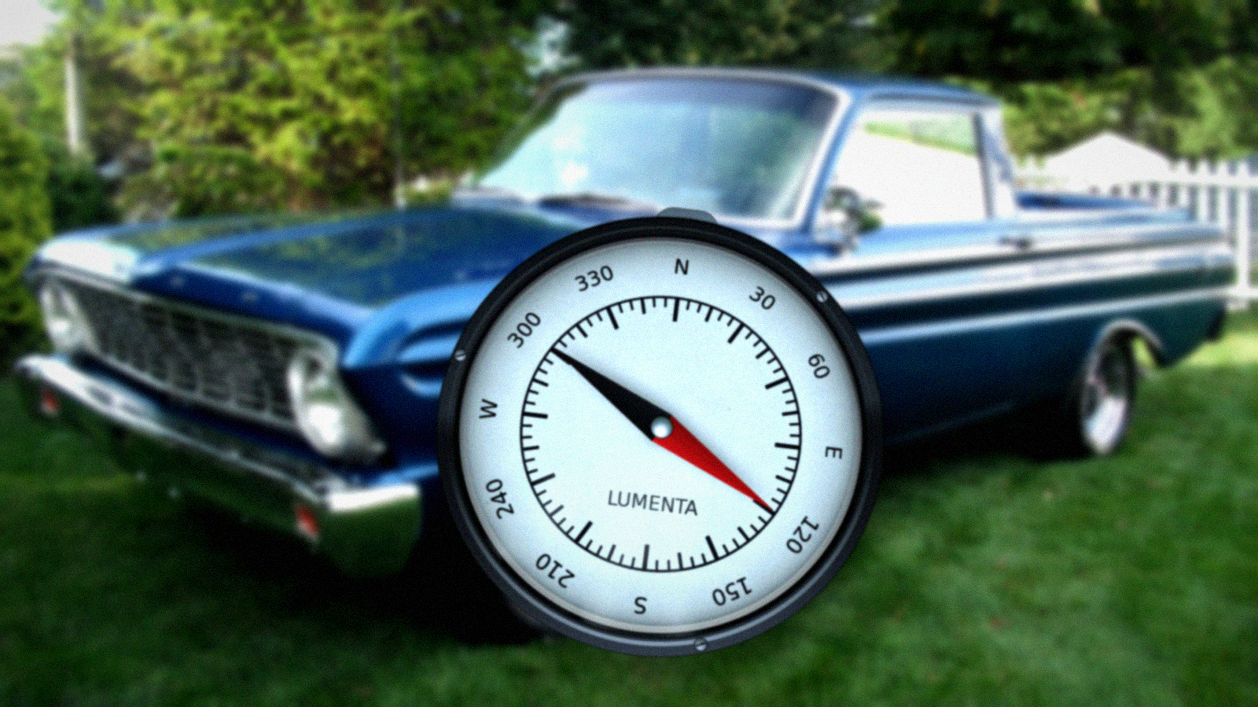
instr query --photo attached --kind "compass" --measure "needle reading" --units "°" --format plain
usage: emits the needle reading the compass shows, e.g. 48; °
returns 120; °
